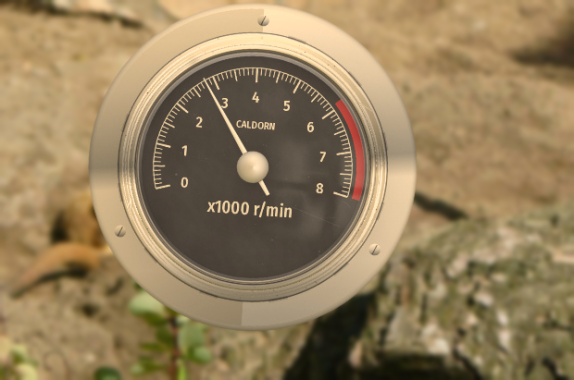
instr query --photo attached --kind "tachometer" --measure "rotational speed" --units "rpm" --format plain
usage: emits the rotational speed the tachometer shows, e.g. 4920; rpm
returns 2800; rpm
